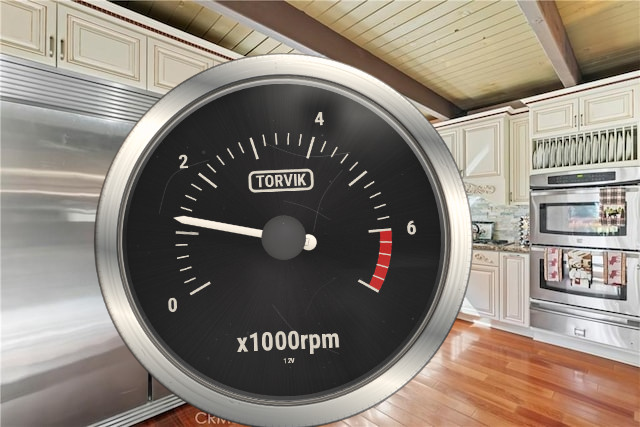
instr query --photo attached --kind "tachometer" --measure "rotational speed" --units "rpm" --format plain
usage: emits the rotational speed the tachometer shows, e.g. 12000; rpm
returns 1200; rpm
